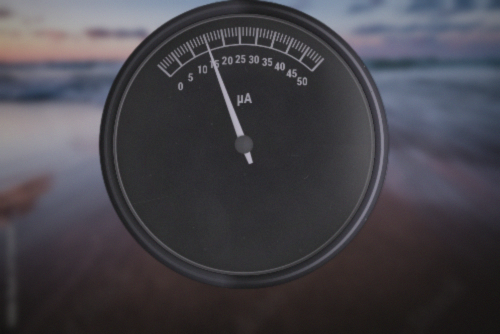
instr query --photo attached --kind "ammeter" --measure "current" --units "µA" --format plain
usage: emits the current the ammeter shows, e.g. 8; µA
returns 15; µA
